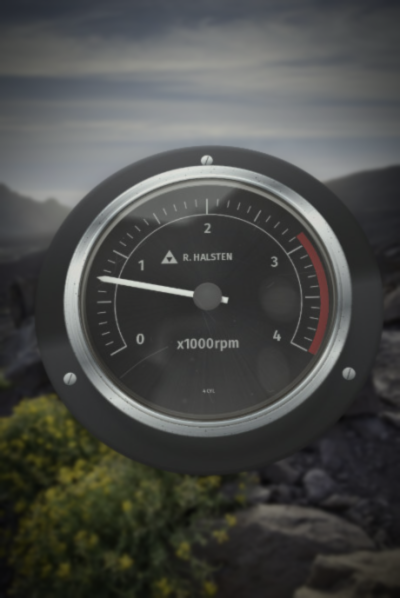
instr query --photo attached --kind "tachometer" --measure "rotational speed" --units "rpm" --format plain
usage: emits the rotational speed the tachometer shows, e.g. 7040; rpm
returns 700; rpm
